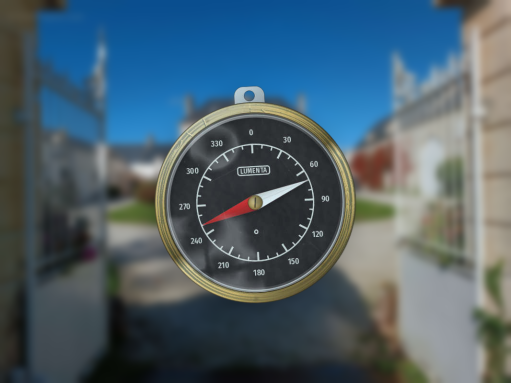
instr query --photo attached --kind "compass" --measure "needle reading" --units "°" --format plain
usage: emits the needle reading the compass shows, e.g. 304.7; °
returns 250; °
